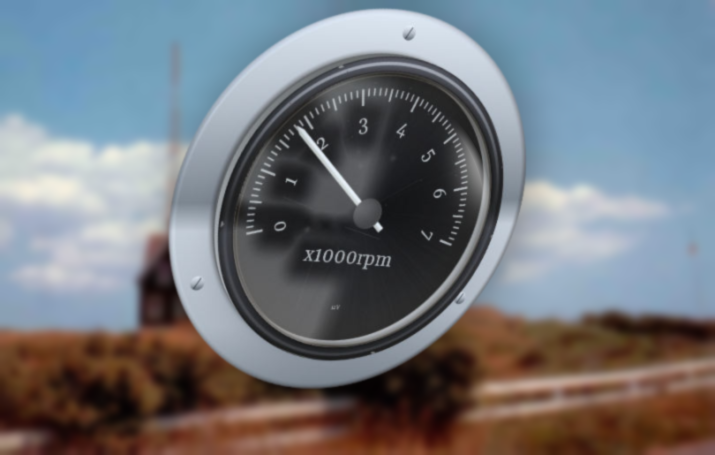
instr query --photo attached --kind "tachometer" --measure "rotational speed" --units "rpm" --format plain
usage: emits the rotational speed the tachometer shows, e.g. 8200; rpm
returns 1800; rpm
